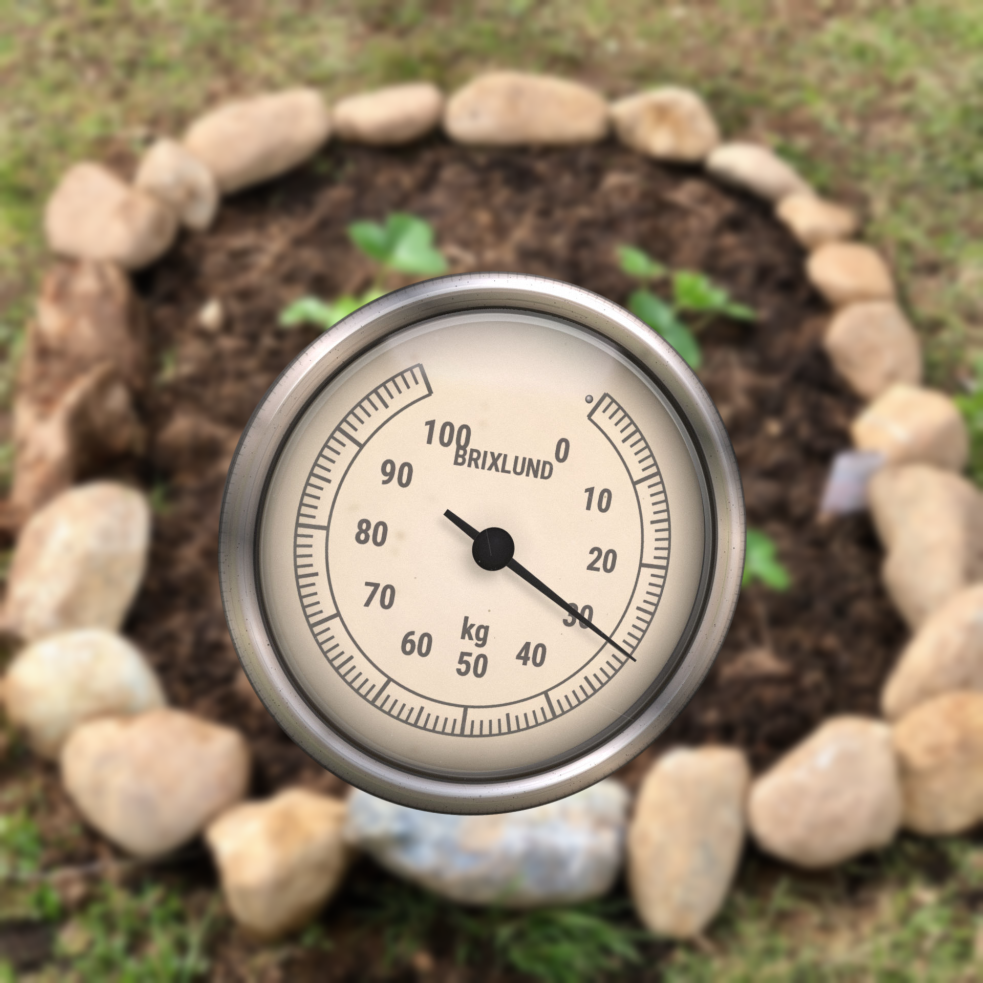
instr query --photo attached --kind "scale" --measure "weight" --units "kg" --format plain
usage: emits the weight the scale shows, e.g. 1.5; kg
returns 30; kg
